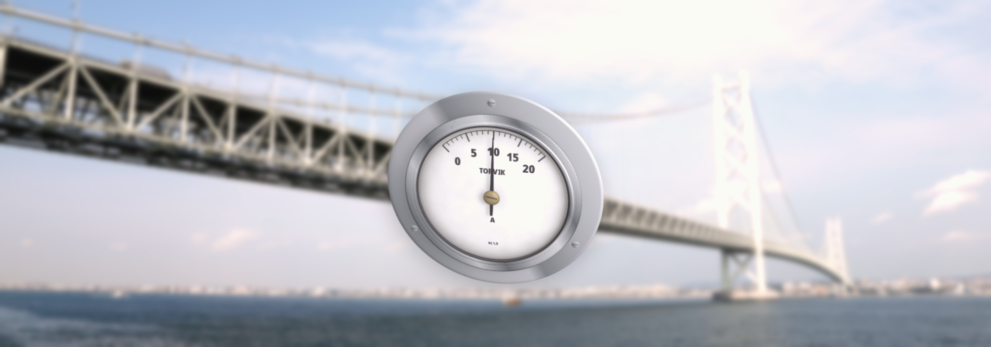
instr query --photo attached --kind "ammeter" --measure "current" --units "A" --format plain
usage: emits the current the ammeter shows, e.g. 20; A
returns 10; A
